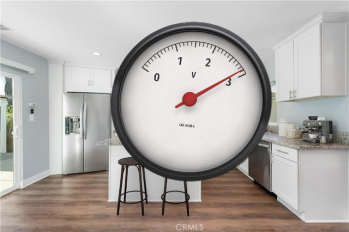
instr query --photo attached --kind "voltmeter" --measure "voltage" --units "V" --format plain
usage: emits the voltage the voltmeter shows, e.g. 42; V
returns 2.9; V
